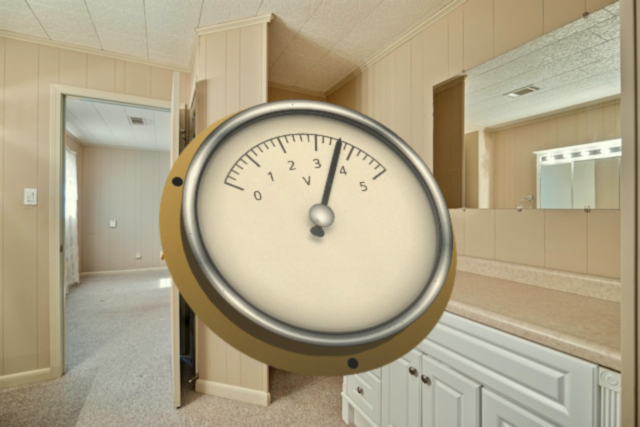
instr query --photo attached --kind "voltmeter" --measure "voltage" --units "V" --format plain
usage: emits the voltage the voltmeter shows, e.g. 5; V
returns 3.6; V
